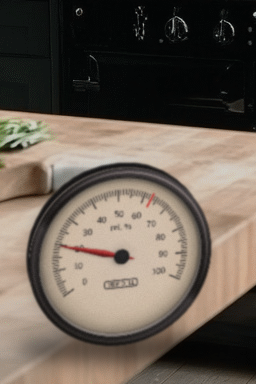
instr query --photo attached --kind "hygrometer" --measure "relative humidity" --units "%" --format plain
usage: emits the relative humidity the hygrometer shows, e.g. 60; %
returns 20; %
